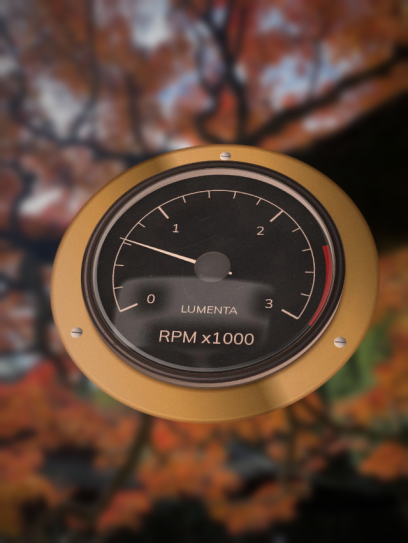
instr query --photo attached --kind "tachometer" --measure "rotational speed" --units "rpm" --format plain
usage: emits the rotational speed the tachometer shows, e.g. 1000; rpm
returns 600; rpm
